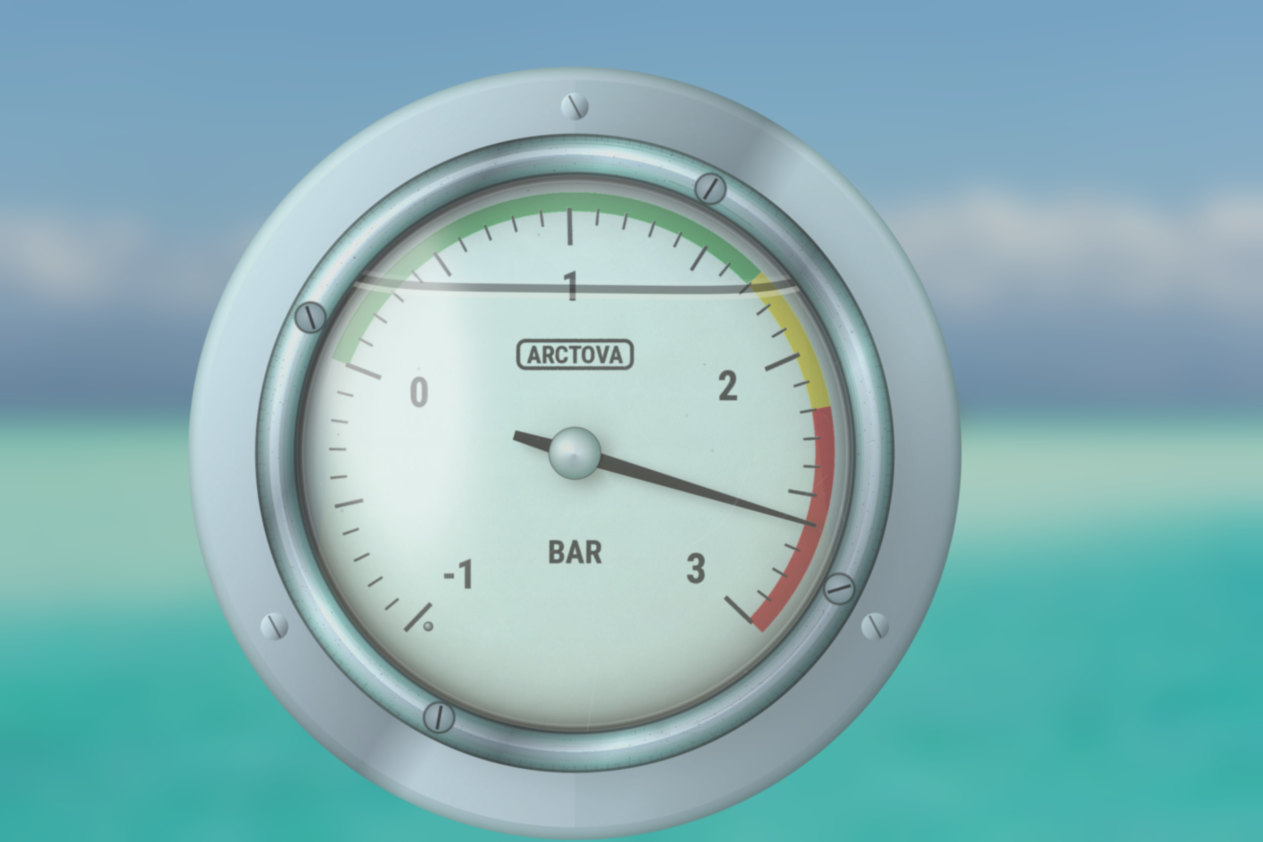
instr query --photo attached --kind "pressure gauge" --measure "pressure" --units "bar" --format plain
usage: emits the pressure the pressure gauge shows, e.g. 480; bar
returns 2.6; bar
